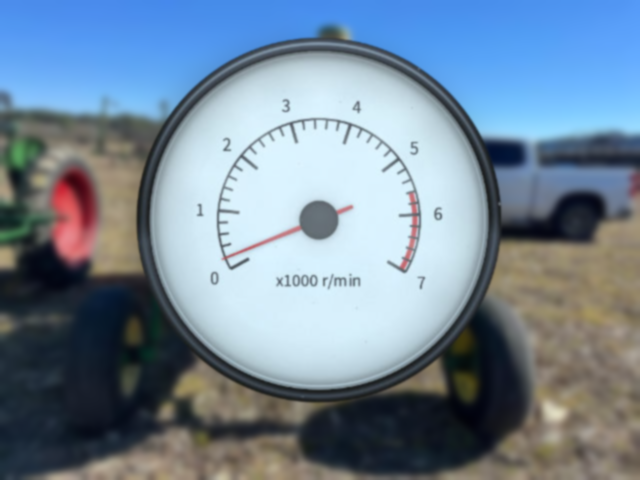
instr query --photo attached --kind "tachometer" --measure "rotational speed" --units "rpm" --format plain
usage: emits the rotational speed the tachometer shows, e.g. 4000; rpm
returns 200; rpm
